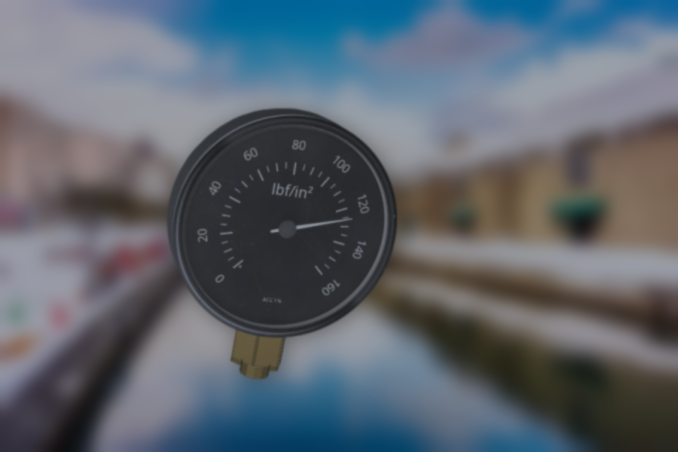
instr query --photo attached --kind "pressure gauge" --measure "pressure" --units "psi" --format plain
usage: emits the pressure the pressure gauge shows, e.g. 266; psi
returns 125; psi
